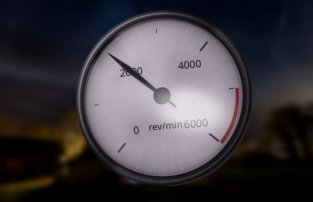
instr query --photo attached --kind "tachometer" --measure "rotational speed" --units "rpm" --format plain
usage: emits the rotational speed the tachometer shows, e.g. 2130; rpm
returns 2000; rpm
